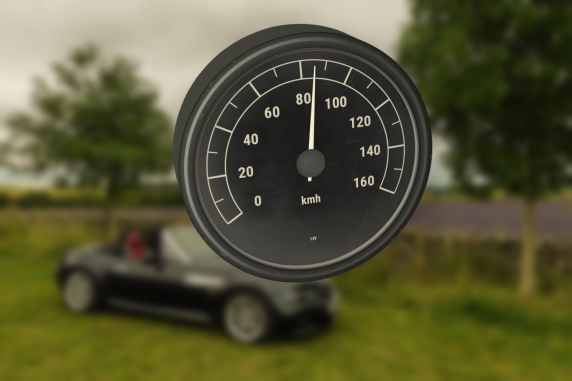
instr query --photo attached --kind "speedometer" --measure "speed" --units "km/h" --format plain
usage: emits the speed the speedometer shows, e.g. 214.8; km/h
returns 85; km/h
